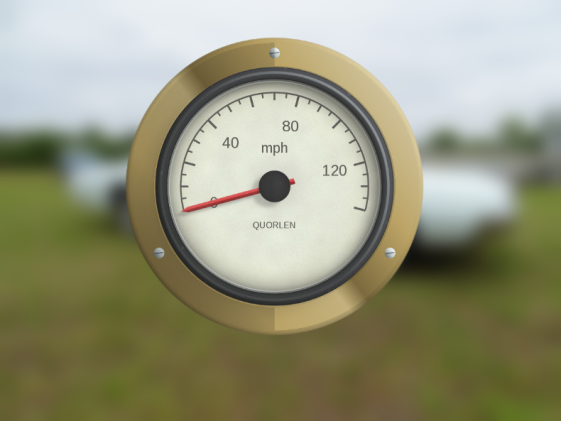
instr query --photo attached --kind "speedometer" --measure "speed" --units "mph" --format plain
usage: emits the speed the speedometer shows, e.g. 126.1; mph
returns 0; mph
